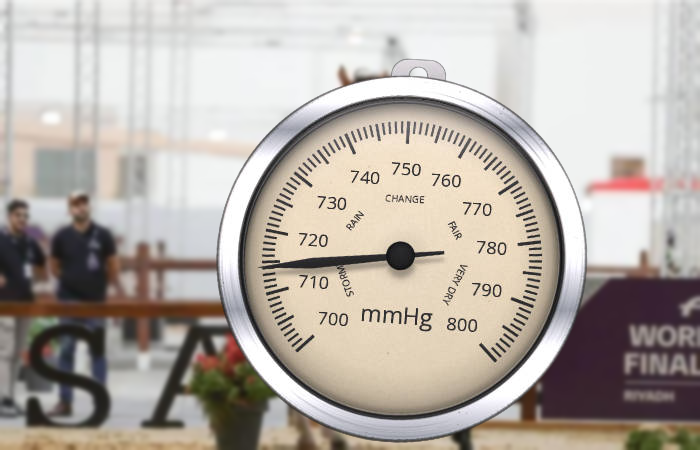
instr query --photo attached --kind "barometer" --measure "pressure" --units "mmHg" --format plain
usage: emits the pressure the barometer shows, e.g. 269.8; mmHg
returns 714; mmHg
